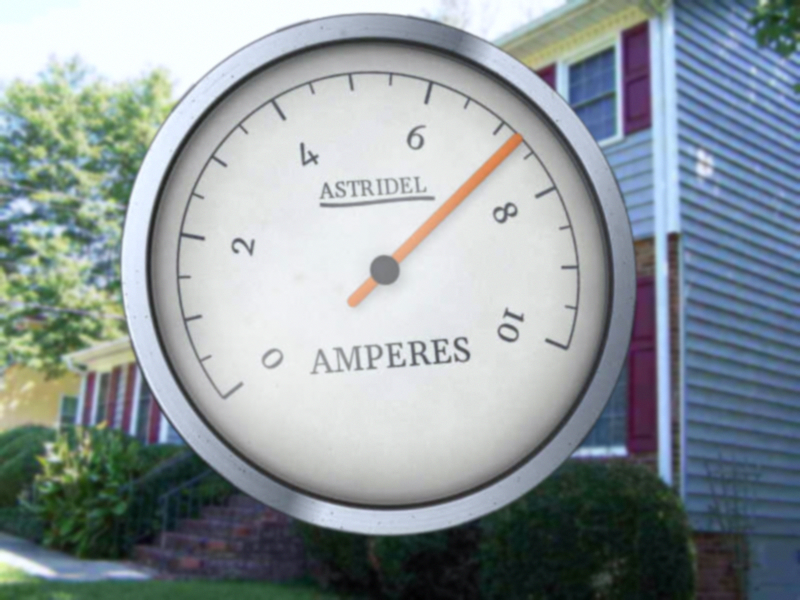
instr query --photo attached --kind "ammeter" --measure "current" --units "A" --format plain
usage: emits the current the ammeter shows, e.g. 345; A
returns 7.25; A
